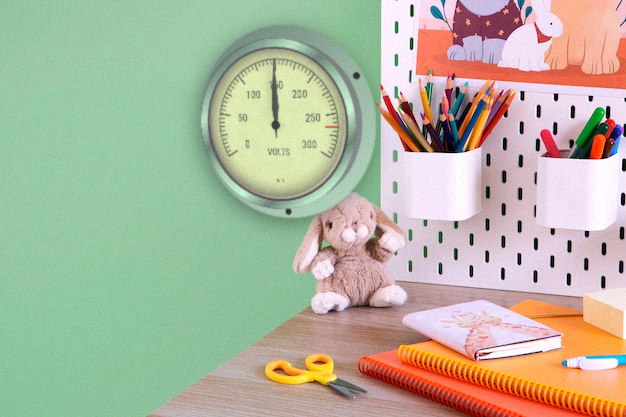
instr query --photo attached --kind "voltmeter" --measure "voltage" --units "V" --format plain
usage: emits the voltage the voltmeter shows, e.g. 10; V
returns 150; V
